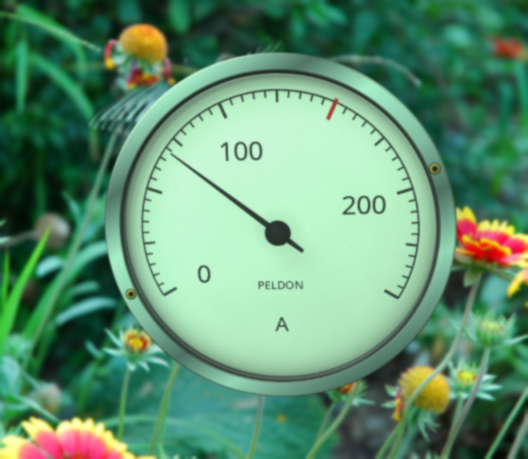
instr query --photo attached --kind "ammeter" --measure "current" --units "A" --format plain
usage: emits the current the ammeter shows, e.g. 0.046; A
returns 70; A
